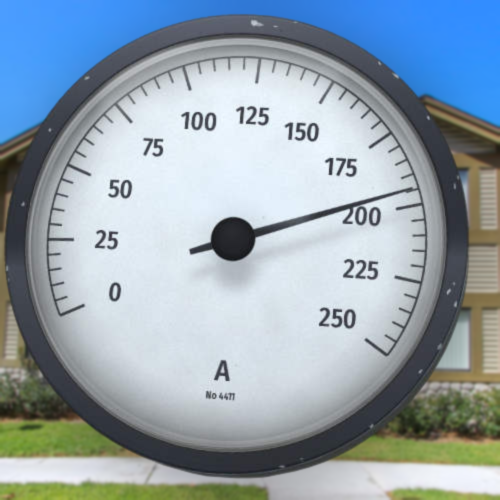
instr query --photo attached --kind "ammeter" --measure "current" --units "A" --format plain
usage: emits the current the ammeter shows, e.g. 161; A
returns 195; A
